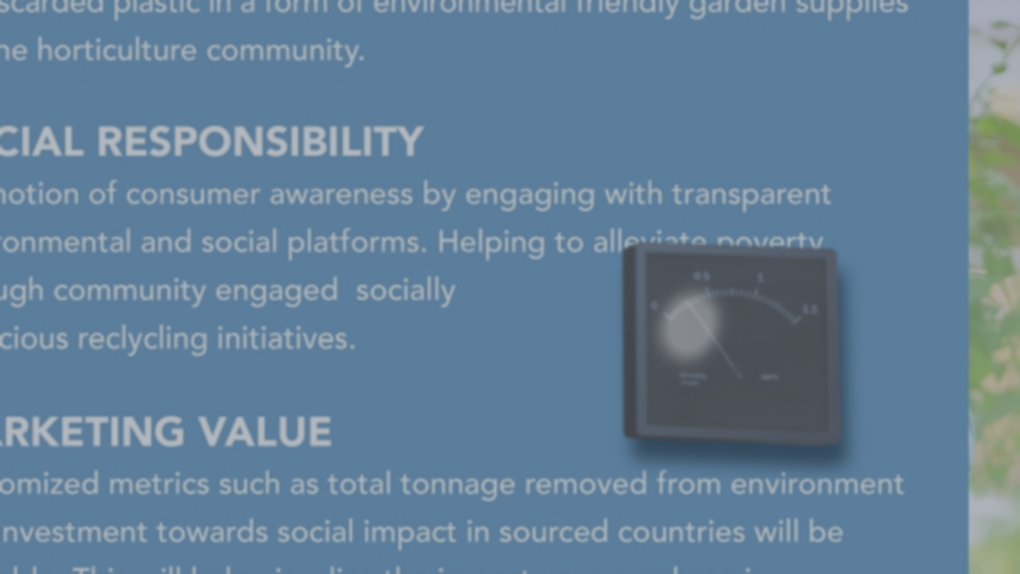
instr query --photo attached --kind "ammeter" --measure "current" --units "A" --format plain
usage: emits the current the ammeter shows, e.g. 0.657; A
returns 0.25; A
